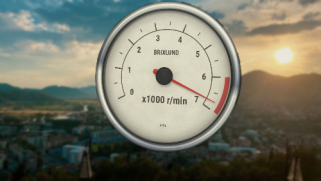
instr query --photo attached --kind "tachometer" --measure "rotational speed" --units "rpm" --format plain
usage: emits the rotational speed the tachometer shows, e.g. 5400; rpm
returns 6750; rpm
